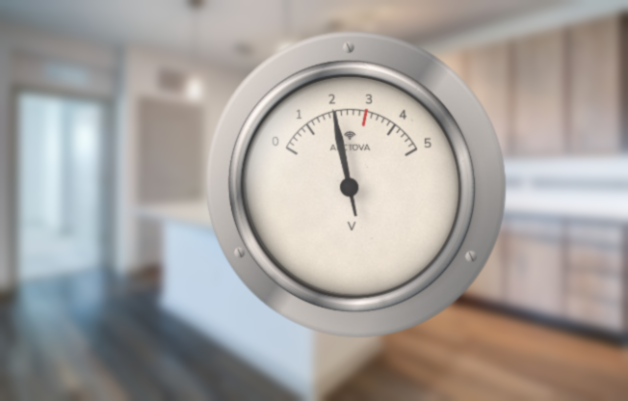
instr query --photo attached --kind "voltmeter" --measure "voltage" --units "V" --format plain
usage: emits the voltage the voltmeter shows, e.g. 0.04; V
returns 2; V
